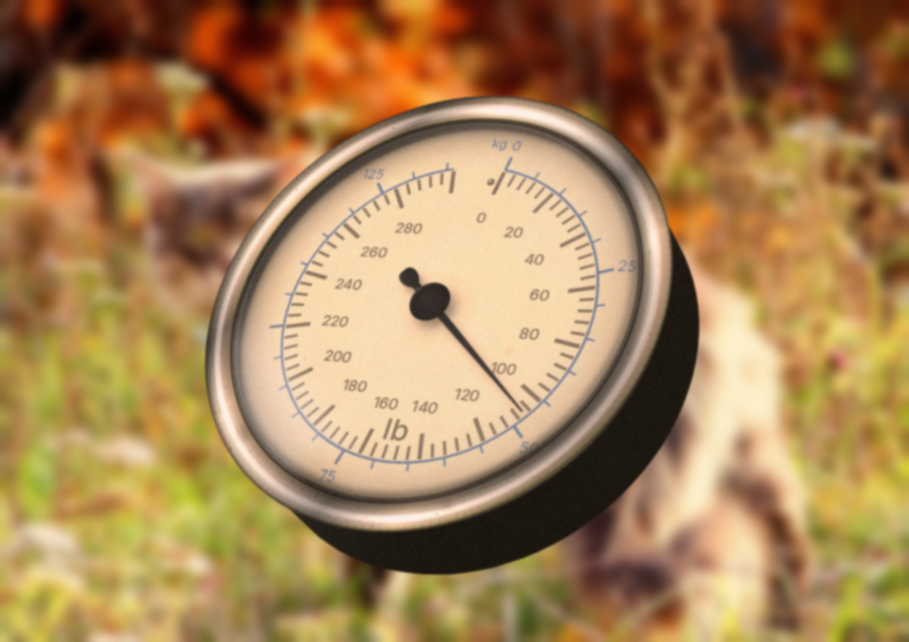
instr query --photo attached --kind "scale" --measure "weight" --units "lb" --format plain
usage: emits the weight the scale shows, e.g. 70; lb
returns 106; lb
